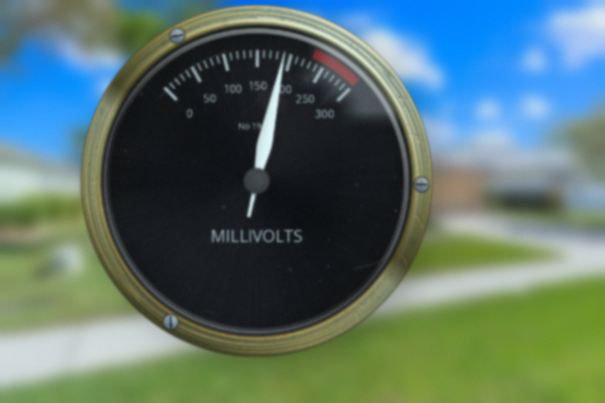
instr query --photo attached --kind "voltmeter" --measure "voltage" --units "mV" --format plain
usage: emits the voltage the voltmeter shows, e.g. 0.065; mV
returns 190; mV
